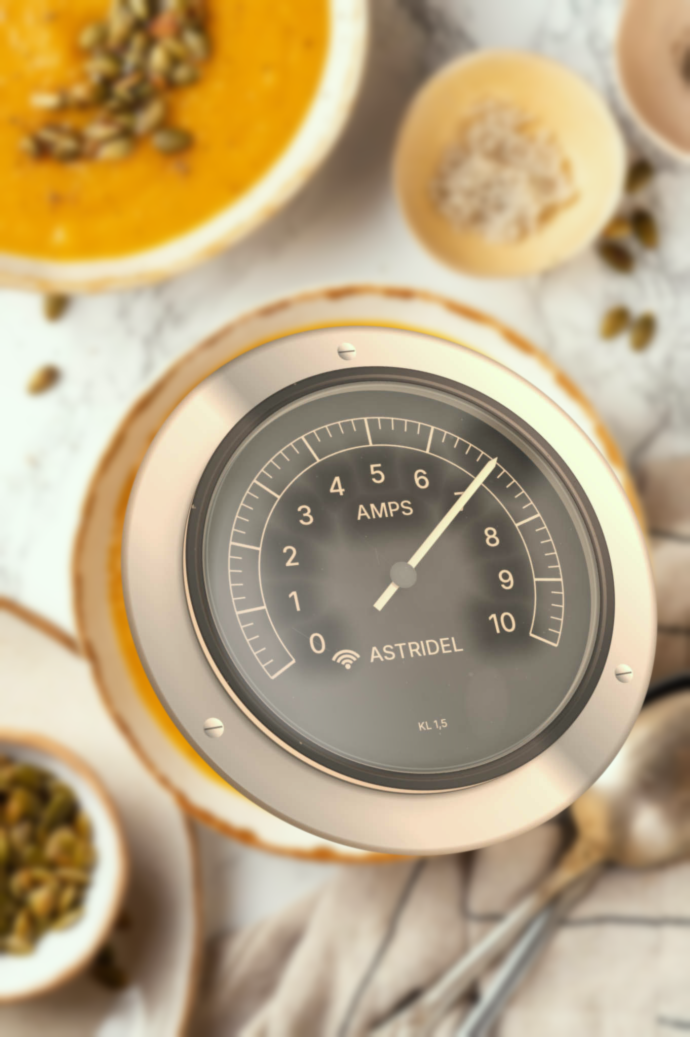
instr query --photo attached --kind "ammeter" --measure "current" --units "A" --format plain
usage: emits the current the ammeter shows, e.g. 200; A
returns 7; A
